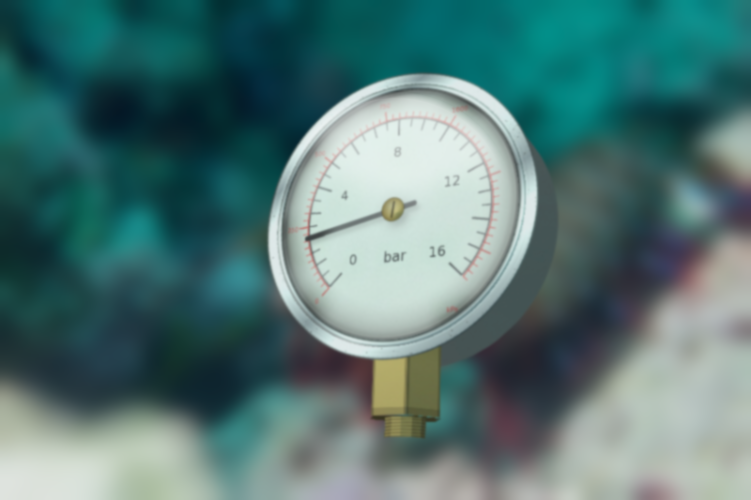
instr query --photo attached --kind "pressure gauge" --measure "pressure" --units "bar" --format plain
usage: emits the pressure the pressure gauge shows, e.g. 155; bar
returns 2; bar
